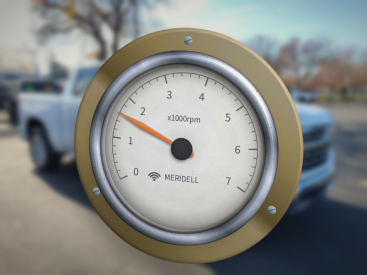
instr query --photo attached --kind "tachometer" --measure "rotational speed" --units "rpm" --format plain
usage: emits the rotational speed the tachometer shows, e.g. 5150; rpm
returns 1600; rpm
